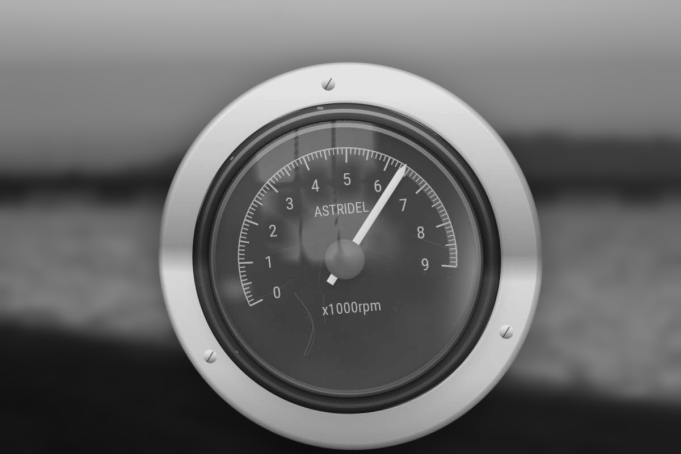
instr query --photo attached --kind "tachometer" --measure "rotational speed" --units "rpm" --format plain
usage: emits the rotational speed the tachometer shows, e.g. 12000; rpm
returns 6400; rpm
